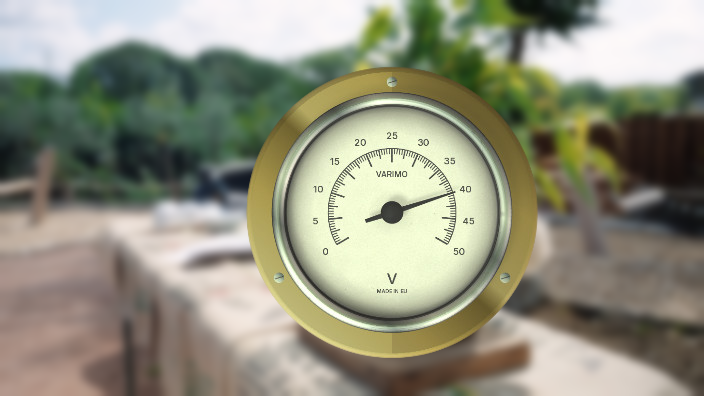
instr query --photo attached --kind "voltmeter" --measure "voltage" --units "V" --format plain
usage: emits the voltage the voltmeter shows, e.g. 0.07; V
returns 40; V
